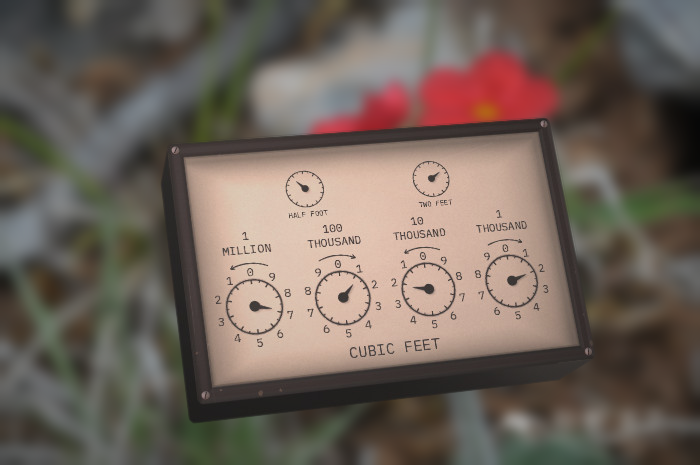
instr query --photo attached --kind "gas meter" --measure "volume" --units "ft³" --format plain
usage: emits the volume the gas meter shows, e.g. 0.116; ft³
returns 712200; ft³
